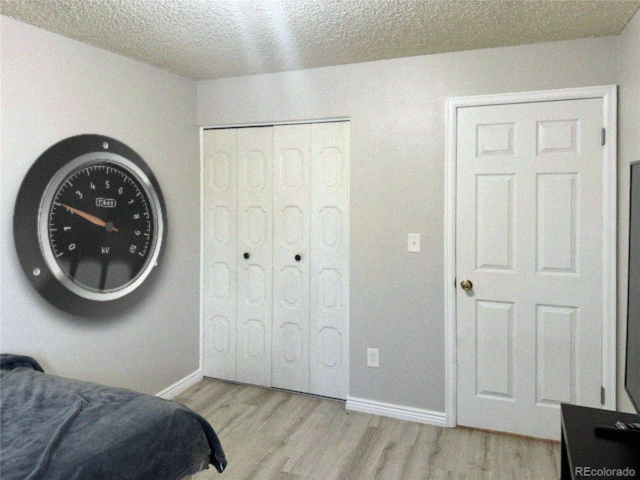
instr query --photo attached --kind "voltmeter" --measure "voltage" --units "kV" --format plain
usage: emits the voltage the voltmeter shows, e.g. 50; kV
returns 2; kV
